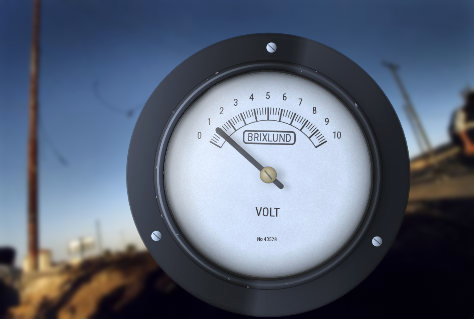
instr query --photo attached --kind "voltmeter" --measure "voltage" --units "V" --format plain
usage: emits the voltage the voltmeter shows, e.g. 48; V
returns 1; V
